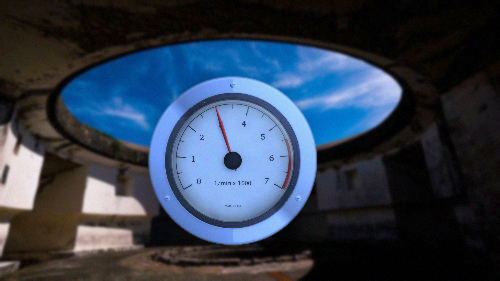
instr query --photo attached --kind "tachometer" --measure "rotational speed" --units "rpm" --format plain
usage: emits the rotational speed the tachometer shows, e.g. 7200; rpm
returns 3000; rpm
